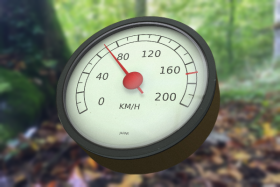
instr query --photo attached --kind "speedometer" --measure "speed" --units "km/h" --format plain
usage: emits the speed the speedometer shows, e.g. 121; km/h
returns 70; km/h
